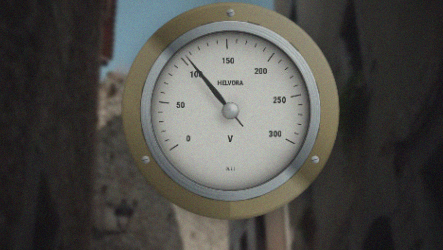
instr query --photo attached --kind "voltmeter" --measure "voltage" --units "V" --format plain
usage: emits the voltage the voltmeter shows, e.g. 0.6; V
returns 105; V
